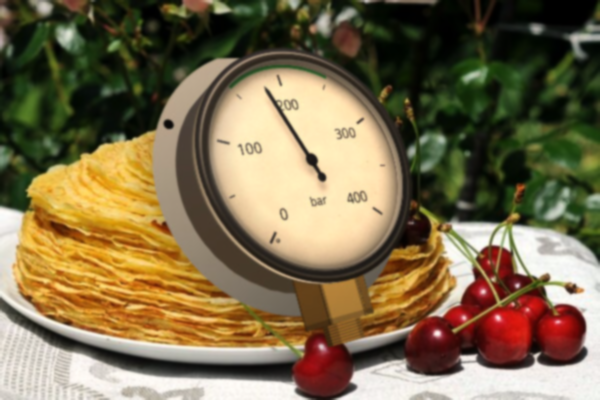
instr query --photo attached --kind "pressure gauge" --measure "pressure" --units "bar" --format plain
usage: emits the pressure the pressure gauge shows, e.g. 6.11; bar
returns 175; bar
